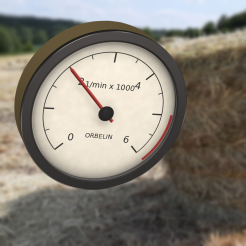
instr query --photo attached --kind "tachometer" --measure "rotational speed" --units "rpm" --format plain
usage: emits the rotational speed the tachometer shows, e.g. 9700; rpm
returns 2000; rpm
